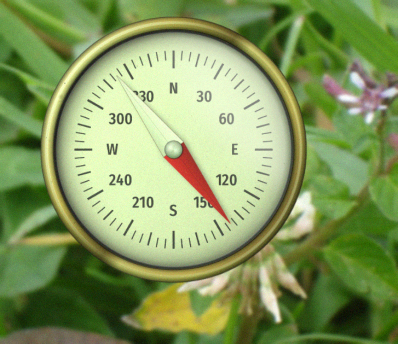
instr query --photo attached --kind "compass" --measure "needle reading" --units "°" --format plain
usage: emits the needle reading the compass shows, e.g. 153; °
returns 142.5; °
